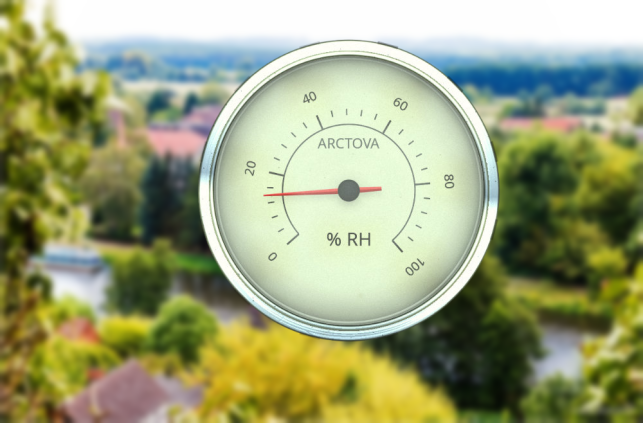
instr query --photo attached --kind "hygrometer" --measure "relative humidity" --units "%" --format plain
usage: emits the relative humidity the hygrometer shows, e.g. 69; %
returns 14; %
